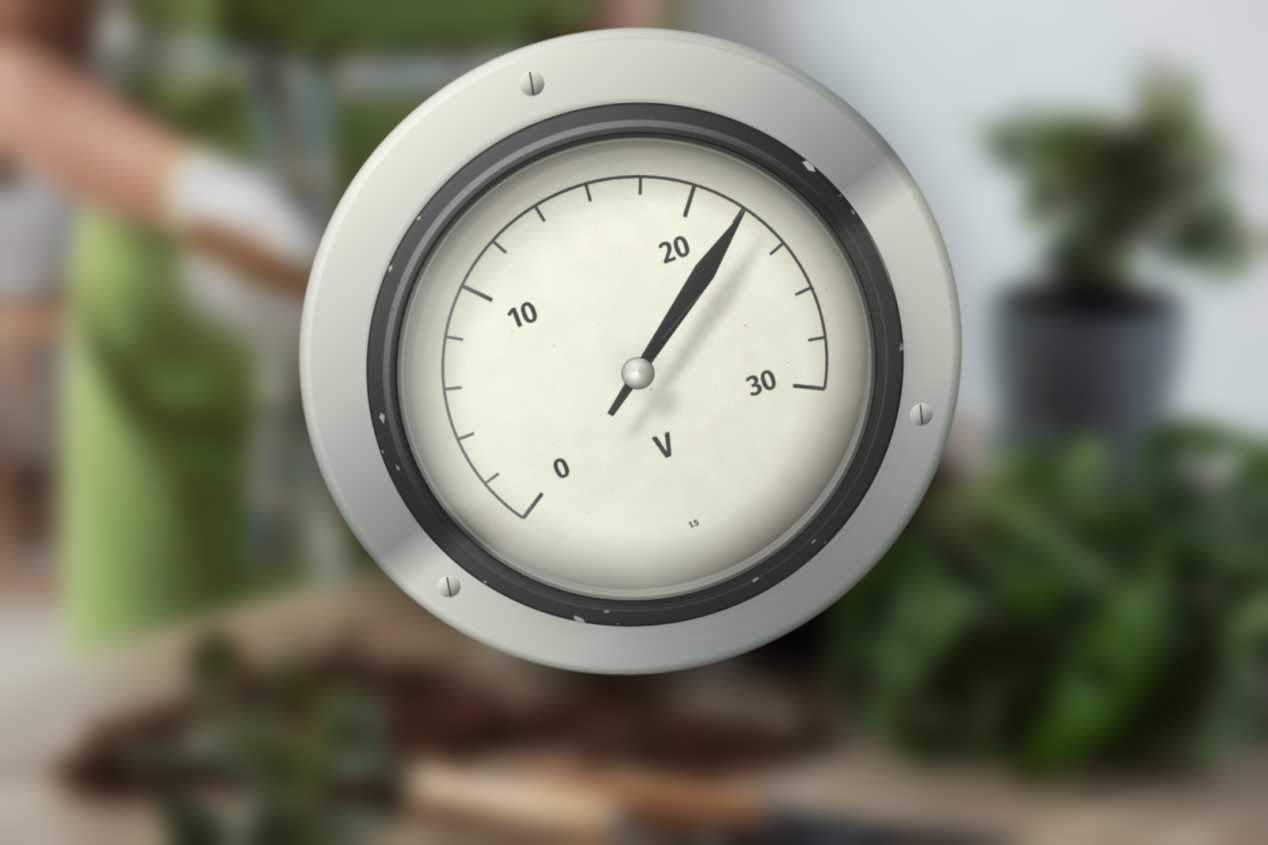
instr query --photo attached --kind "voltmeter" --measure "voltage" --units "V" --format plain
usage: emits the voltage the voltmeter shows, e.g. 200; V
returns 22; V
